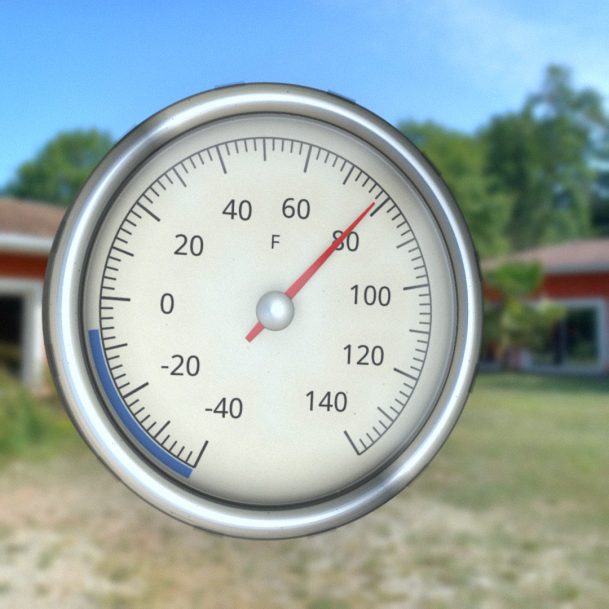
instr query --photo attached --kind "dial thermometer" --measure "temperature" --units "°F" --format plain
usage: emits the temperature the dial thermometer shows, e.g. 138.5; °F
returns 78; °F
